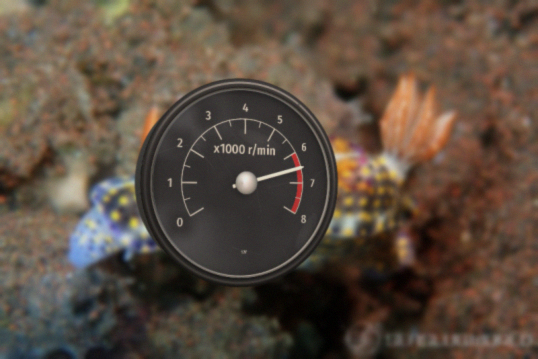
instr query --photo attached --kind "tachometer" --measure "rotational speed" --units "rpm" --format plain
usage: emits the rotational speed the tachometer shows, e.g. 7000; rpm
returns 6500; rpm
